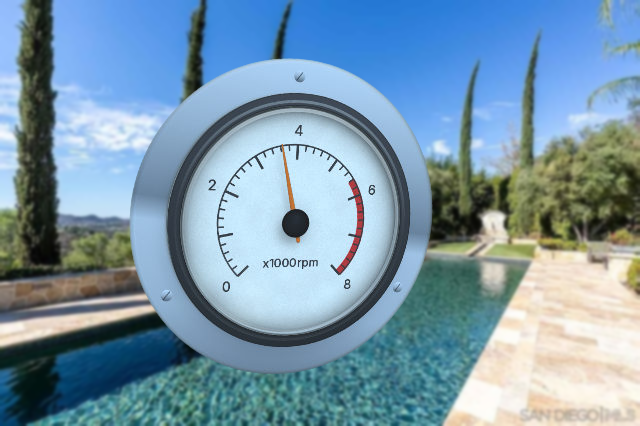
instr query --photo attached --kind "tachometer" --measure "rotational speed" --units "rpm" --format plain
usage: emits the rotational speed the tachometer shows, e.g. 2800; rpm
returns 3600; rpm
